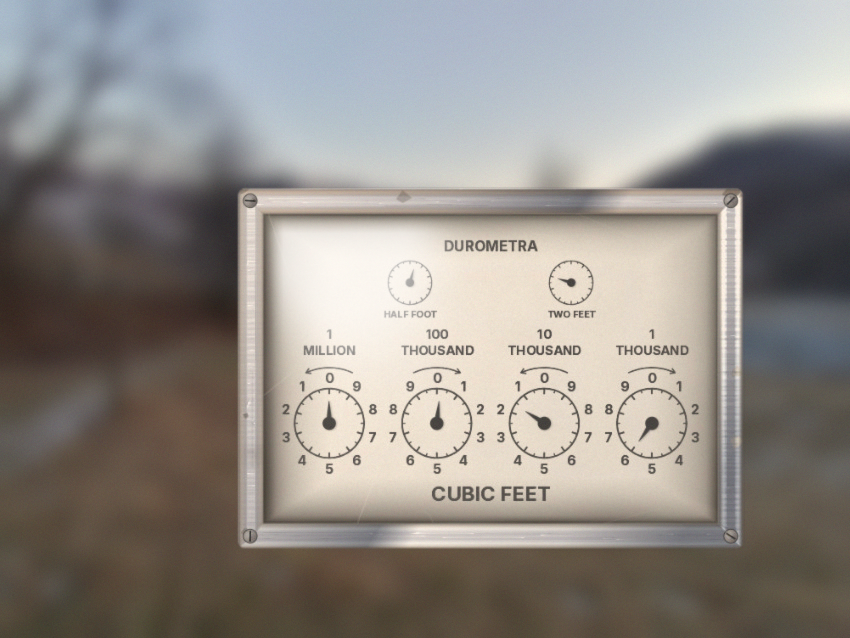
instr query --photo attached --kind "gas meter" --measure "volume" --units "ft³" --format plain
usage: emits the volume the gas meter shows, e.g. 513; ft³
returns 1600; ft³
